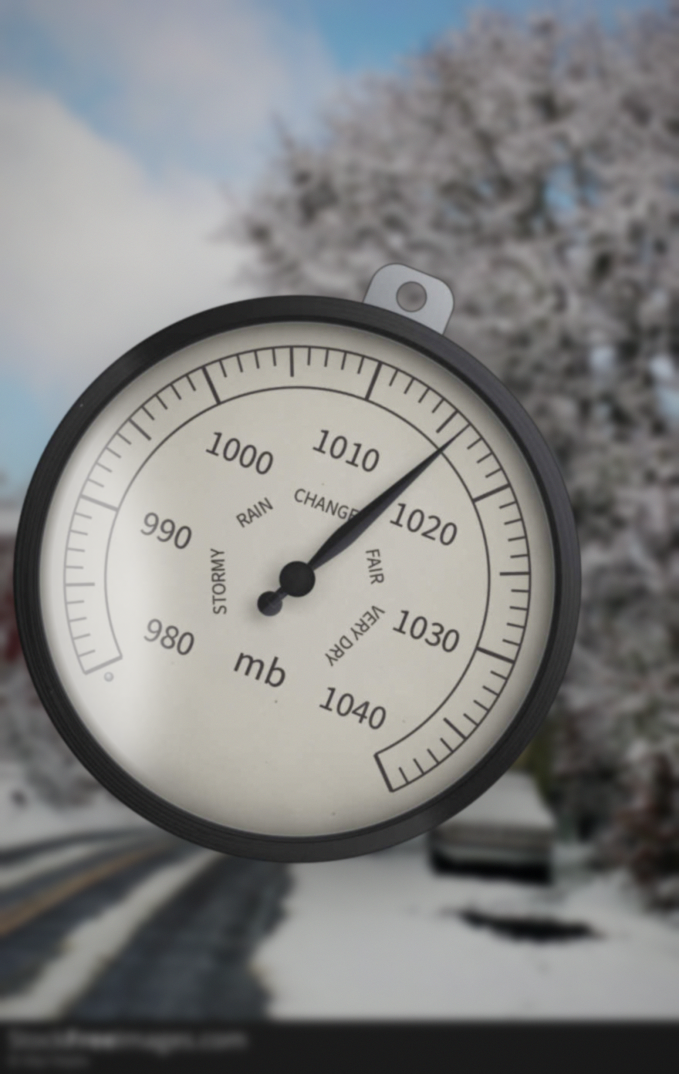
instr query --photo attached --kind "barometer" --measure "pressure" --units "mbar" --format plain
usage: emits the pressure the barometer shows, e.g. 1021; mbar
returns 1016; mbar
